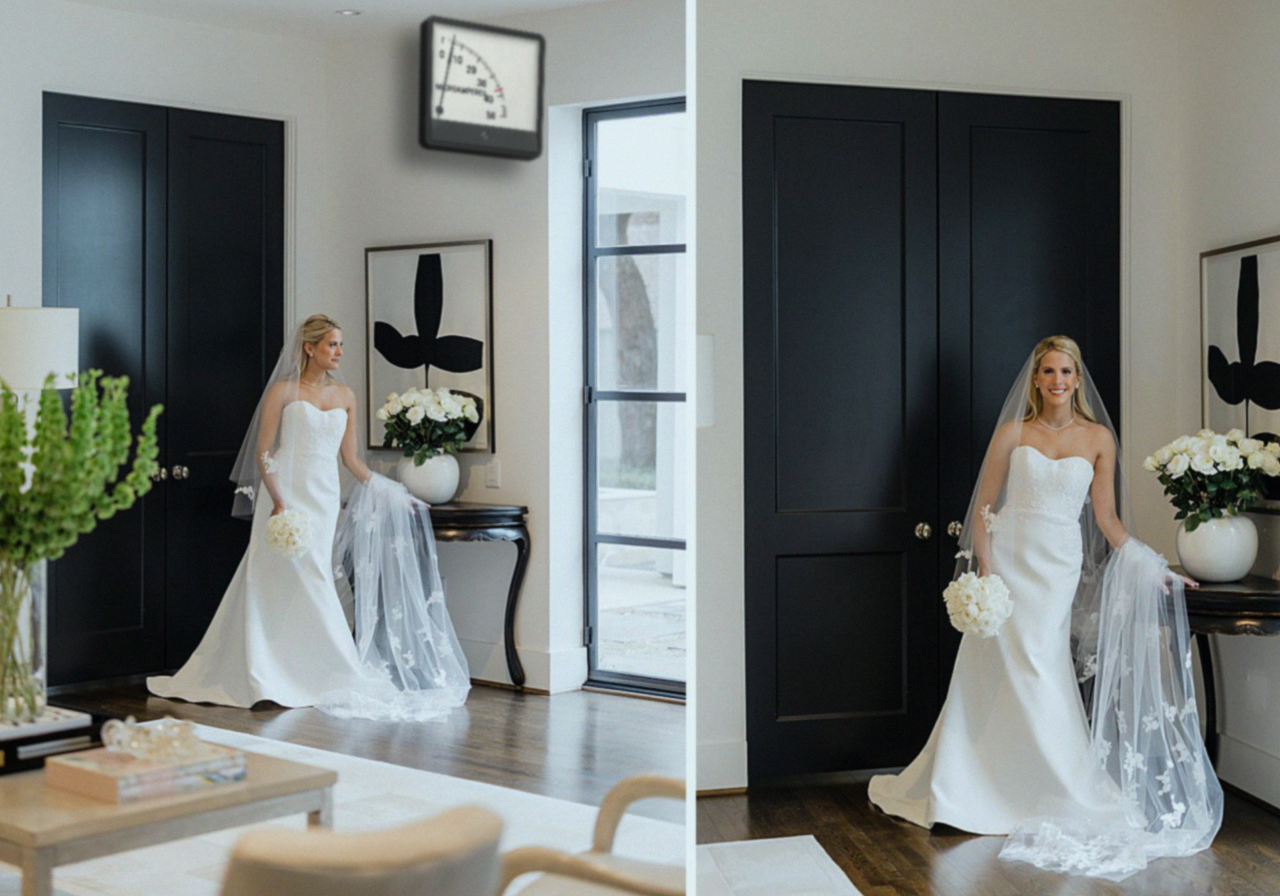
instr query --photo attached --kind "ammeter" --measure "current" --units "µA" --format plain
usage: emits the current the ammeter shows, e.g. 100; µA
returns 5; µA
